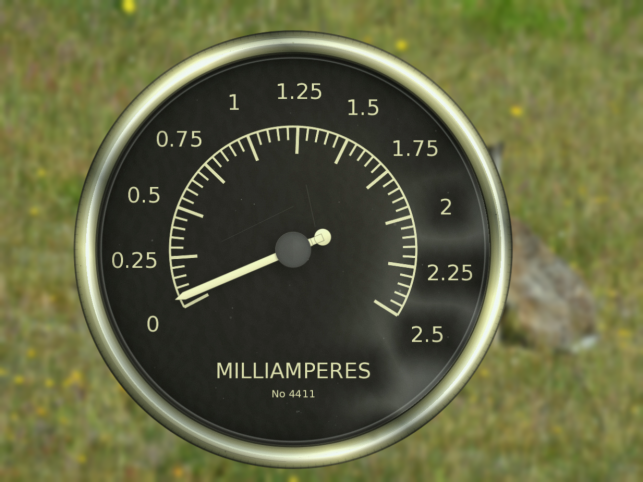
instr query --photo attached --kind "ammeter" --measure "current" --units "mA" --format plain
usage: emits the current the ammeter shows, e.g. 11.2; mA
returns 0.05; mA
